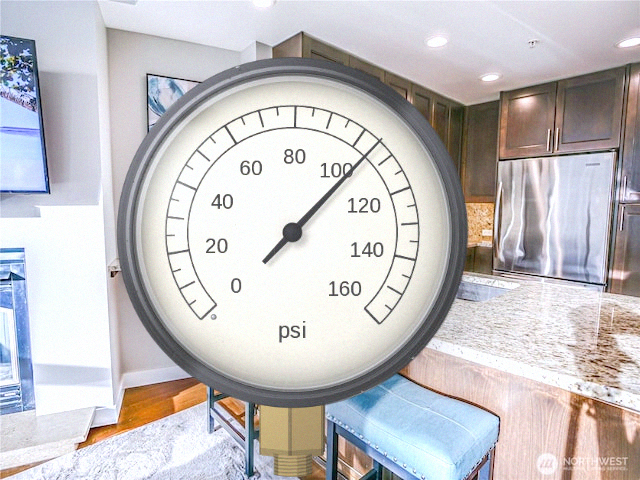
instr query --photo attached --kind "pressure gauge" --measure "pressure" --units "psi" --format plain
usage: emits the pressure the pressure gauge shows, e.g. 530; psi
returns 105; psi
